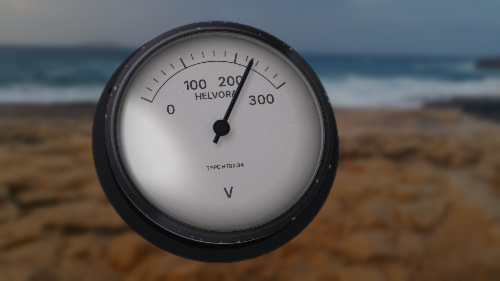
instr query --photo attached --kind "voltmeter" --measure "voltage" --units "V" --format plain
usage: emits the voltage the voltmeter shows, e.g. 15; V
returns 230; V
